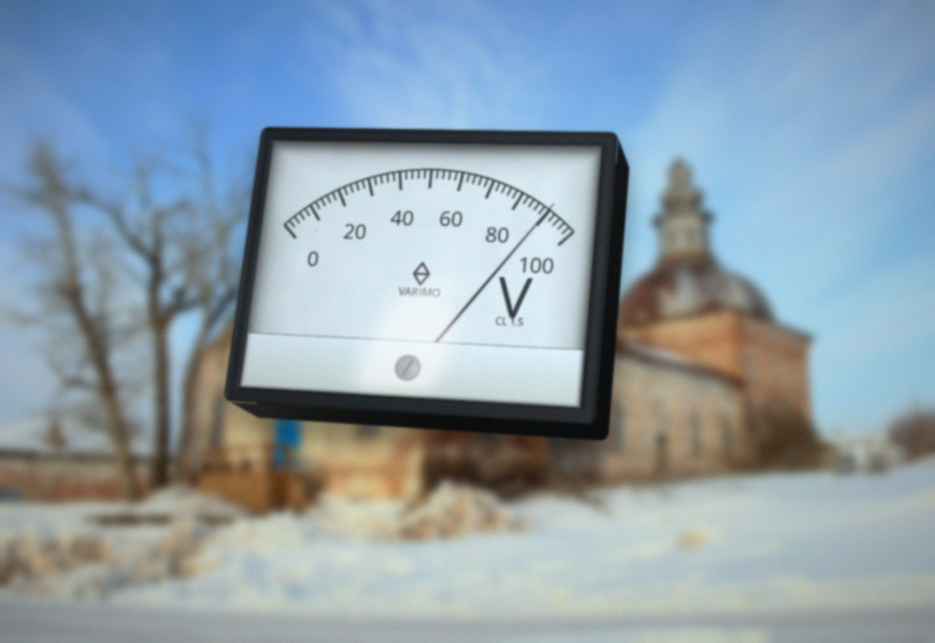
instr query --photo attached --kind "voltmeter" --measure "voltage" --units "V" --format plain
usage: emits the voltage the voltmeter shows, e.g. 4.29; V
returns 90; V
